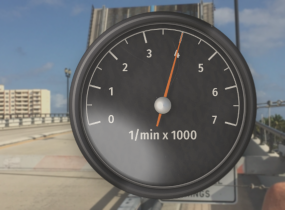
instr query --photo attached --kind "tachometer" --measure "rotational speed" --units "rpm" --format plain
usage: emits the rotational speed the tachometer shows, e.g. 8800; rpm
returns 4000; rpm
